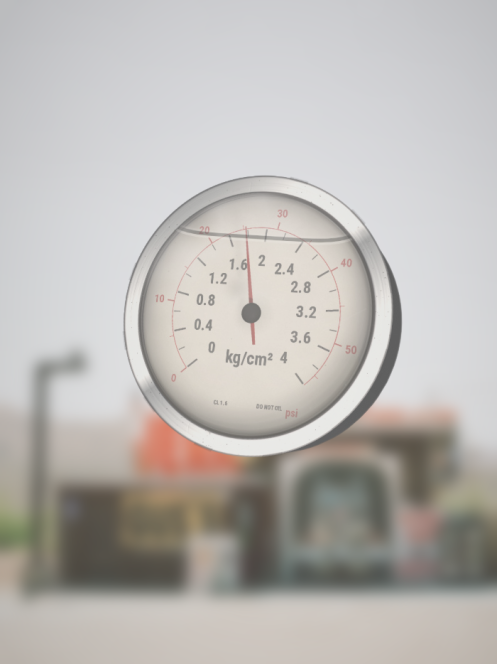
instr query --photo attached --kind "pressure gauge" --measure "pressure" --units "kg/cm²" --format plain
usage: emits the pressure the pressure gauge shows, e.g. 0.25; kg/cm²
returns 1.8; kg/cm²
